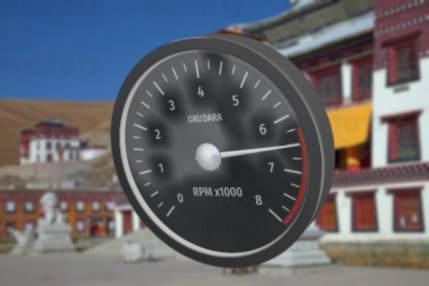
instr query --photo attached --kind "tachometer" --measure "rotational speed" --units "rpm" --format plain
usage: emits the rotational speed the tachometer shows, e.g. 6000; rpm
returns 6500; rpm
